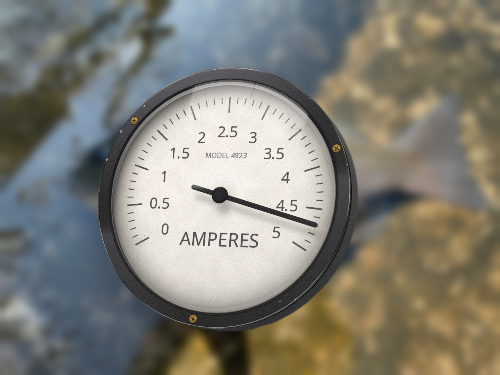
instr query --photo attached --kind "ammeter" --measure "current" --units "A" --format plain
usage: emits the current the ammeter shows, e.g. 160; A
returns 4.7; A
